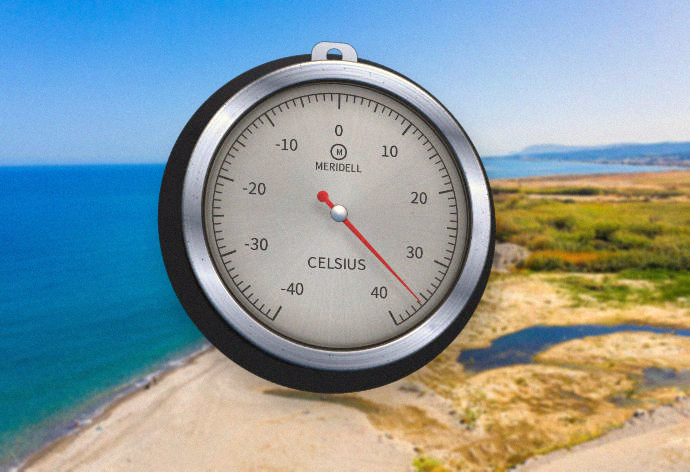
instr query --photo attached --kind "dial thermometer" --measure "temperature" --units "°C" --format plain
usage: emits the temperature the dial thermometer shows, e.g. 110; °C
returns 36; °C
